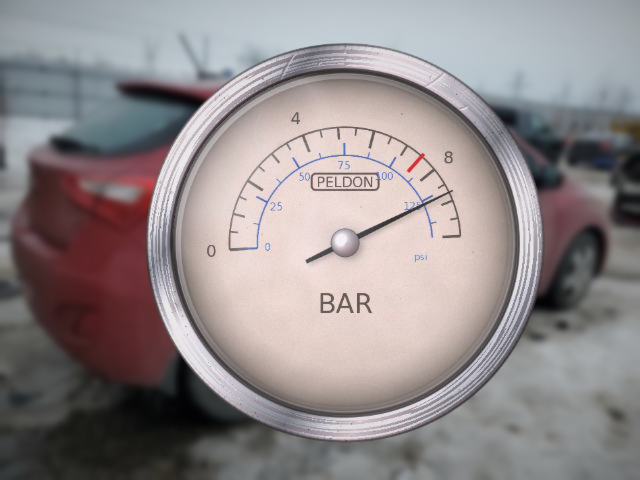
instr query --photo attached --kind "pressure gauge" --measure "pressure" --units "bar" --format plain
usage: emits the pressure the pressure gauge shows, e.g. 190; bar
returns 8.75; bar
